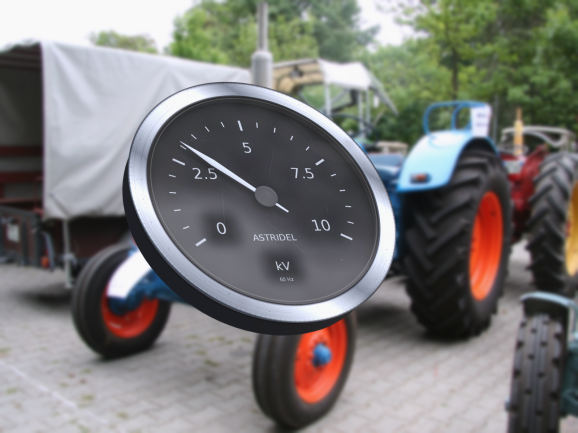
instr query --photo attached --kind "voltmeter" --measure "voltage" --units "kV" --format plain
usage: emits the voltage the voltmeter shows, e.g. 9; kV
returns 3; kV
